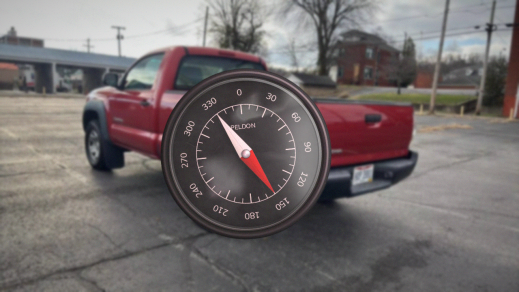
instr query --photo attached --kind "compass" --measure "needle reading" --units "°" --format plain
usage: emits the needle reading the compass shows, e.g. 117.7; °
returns 150; °
